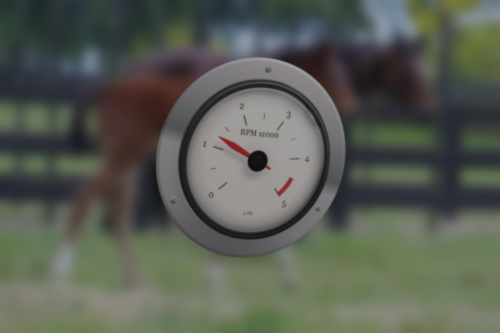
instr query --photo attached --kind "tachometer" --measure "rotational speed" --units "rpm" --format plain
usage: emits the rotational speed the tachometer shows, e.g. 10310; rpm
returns 1250; rpm
